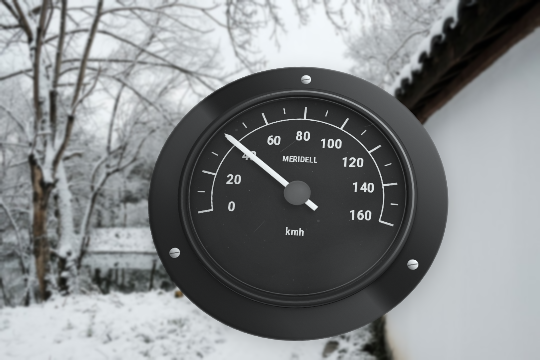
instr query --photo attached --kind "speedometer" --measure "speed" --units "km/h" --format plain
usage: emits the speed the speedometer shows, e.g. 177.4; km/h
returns 40; km/h
